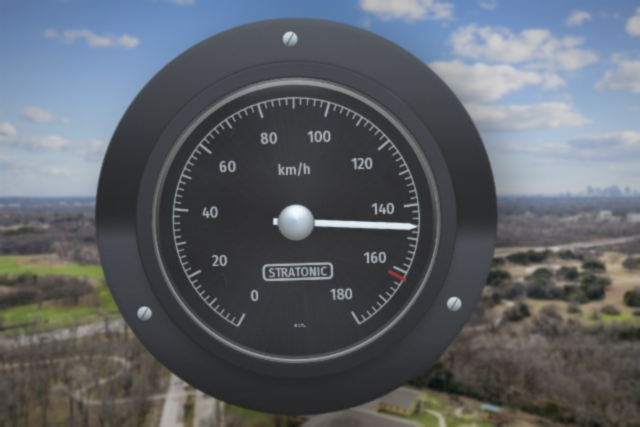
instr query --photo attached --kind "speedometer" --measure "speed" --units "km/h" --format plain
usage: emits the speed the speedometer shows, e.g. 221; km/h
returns 146; km/h
